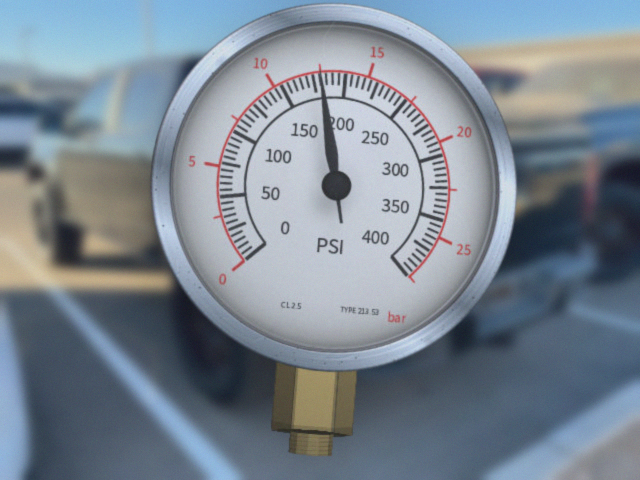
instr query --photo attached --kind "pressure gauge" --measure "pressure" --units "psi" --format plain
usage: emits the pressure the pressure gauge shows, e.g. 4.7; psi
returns 180; psi
